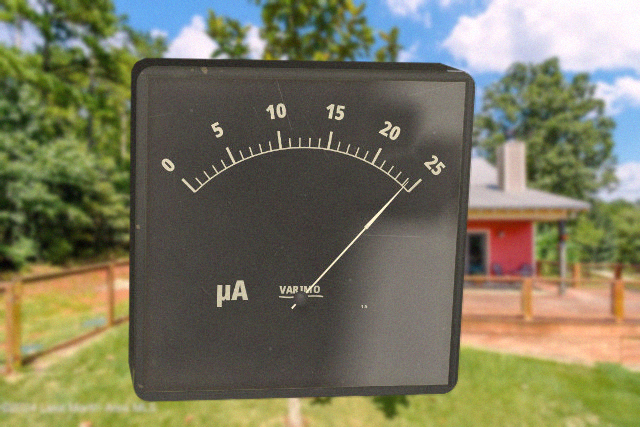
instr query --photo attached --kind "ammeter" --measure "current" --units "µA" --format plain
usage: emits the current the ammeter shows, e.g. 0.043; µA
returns 24; µA
